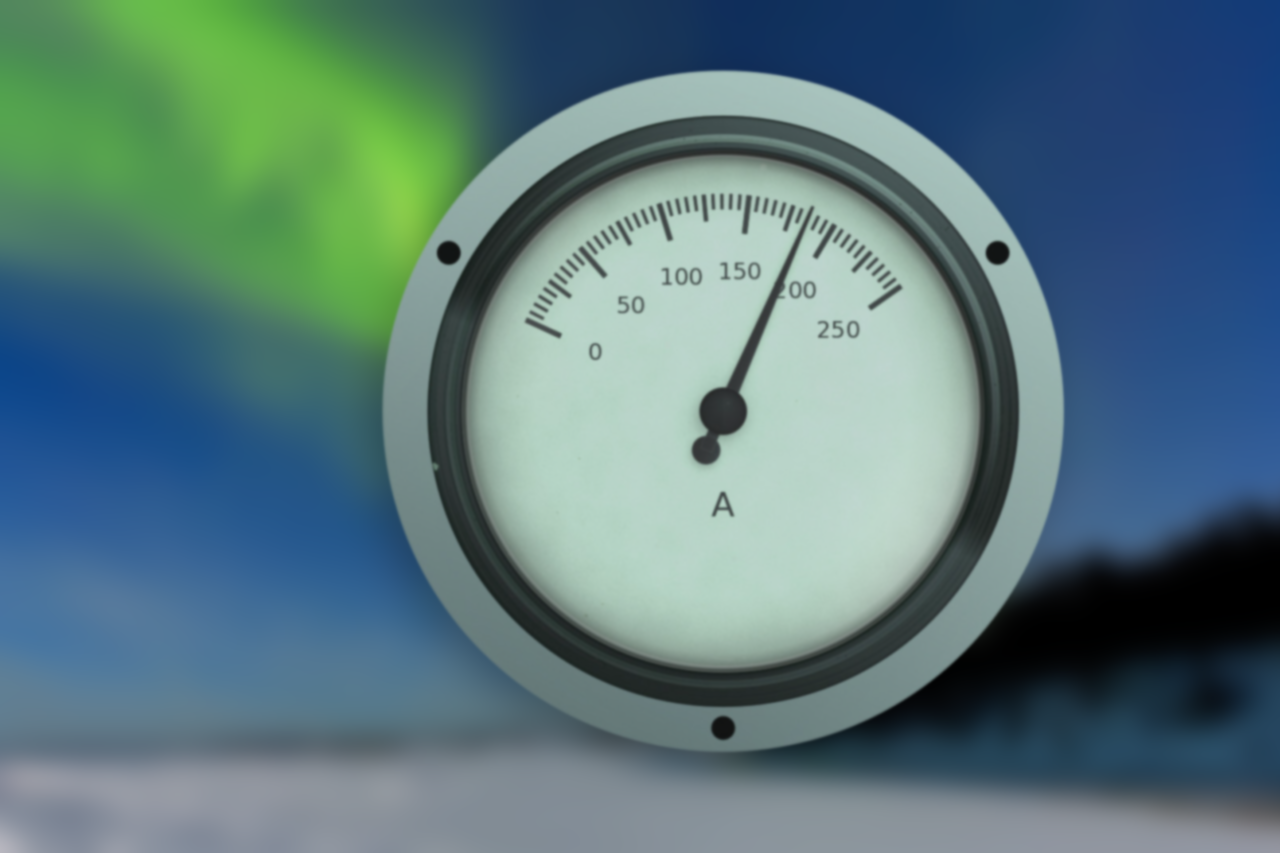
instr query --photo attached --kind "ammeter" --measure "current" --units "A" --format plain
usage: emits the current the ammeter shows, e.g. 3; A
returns 185; A
